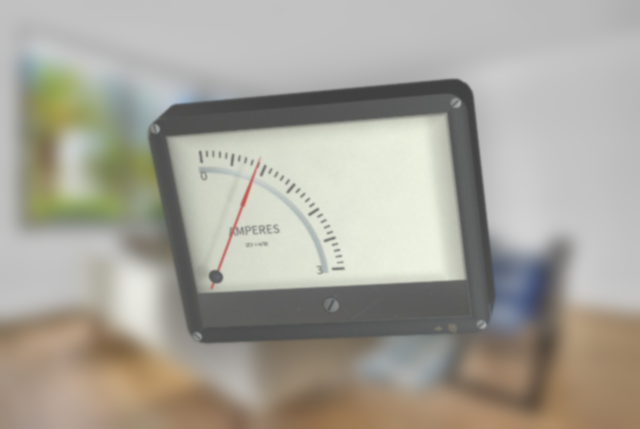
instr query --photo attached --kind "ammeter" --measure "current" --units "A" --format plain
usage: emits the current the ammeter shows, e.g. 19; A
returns 0.9; A
